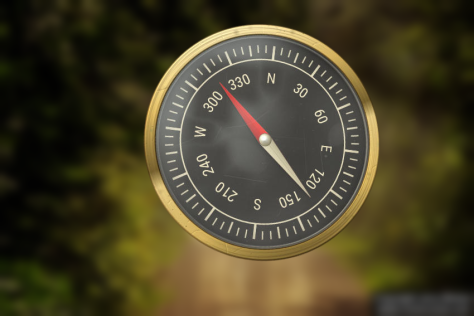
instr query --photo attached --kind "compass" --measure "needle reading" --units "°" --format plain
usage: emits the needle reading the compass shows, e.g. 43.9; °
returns 315; °
